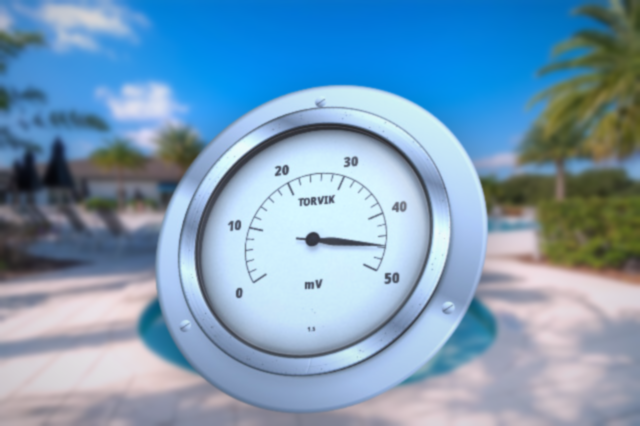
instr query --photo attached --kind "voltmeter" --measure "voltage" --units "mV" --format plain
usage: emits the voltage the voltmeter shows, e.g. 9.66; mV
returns 46; mV
